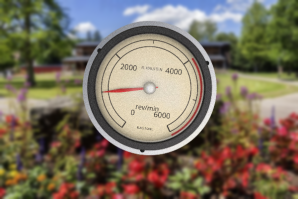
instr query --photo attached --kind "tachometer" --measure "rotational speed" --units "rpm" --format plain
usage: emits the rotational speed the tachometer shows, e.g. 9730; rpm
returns 1000; rpm
